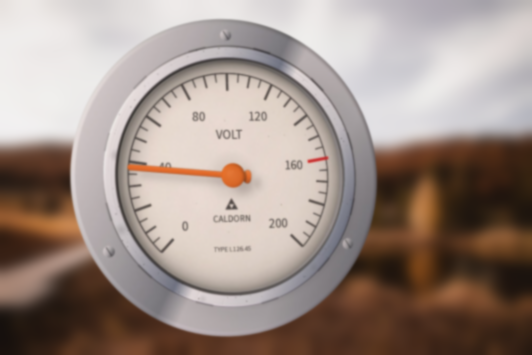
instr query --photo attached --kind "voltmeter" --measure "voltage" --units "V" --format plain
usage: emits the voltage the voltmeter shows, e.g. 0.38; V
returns 37.5; V
